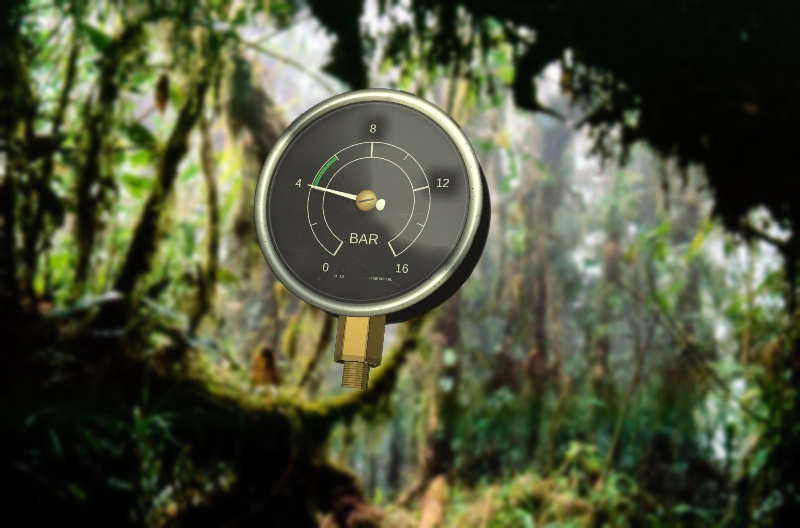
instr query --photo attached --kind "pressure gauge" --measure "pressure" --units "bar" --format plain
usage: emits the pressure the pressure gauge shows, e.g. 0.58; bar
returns 4; bar
